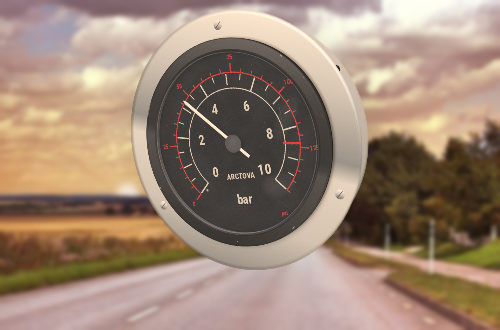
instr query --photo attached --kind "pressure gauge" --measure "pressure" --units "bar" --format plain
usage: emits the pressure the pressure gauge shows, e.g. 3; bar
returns 3.25; bar
